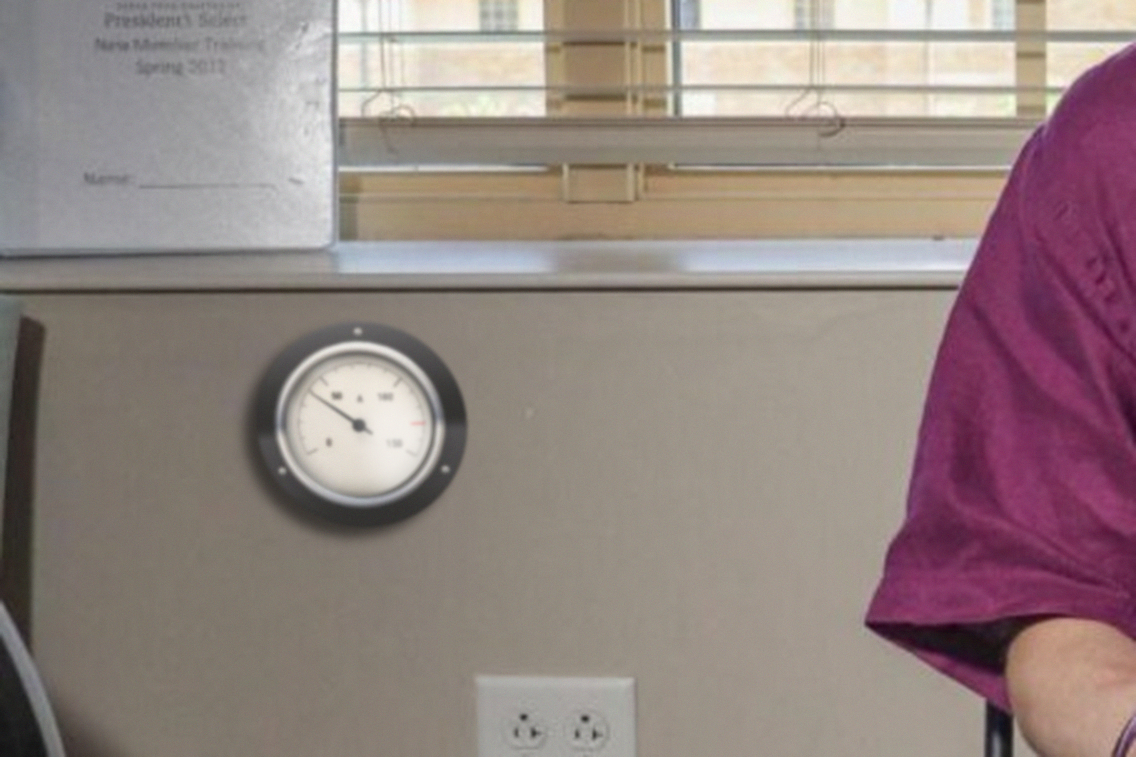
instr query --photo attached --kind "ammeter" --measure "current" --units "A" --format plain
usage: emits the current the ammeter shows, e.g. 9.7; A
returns 40; A
